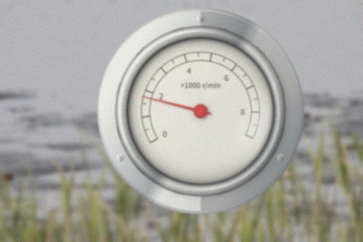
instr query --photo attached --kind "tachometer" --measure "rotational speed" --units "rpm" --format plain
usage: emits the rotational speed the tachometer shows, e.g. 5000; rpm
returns 1750; rpm
